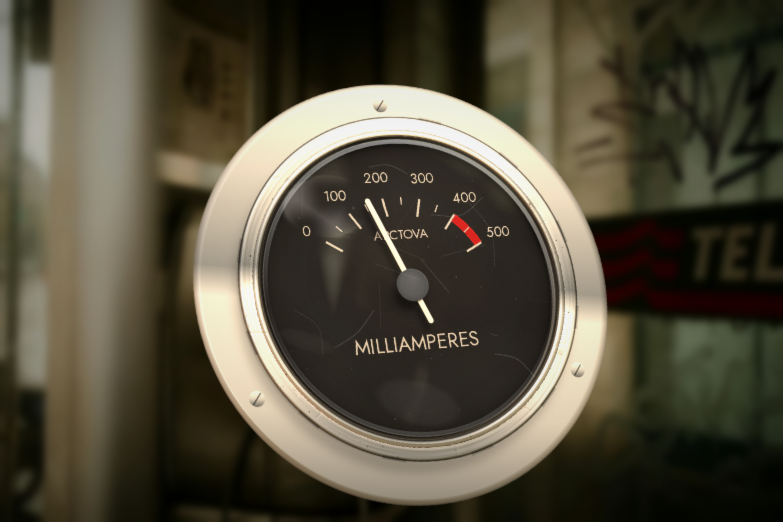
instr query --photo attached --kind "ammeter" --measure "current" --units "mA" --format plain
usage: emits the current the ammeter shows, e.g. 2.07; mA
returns 150; mA
